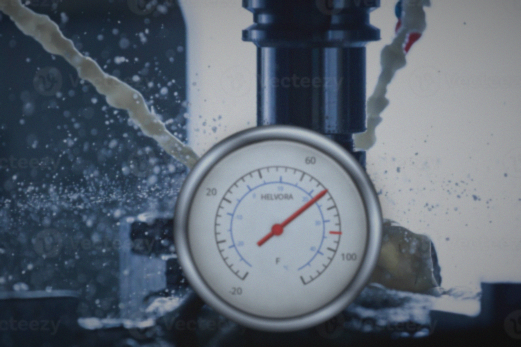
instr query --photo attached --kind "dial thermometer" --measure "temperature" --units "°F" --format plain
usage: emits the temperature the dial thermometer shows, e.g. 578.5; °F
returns 72; °F
